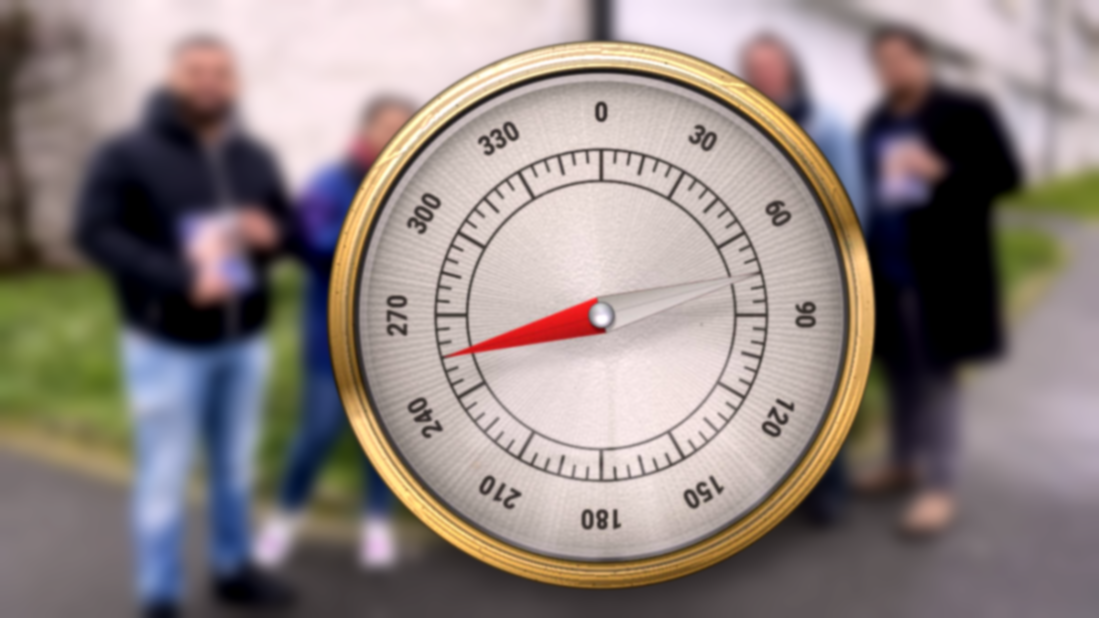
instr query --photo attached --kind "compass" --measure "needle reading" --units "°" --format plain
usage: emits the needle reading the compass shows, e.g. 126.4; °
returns 255; °
